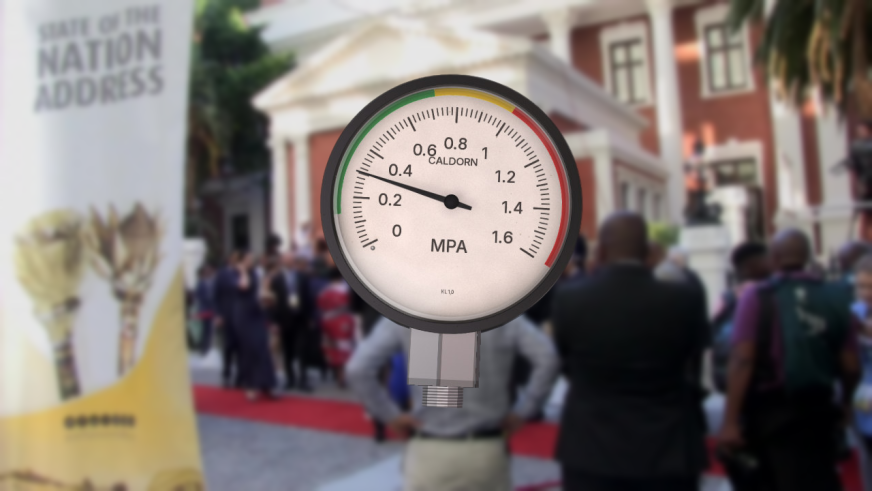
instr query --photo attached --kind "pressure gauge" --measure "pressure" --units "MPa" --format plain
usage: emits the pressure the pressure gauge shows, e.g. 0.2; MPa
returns 0.3; MPa
